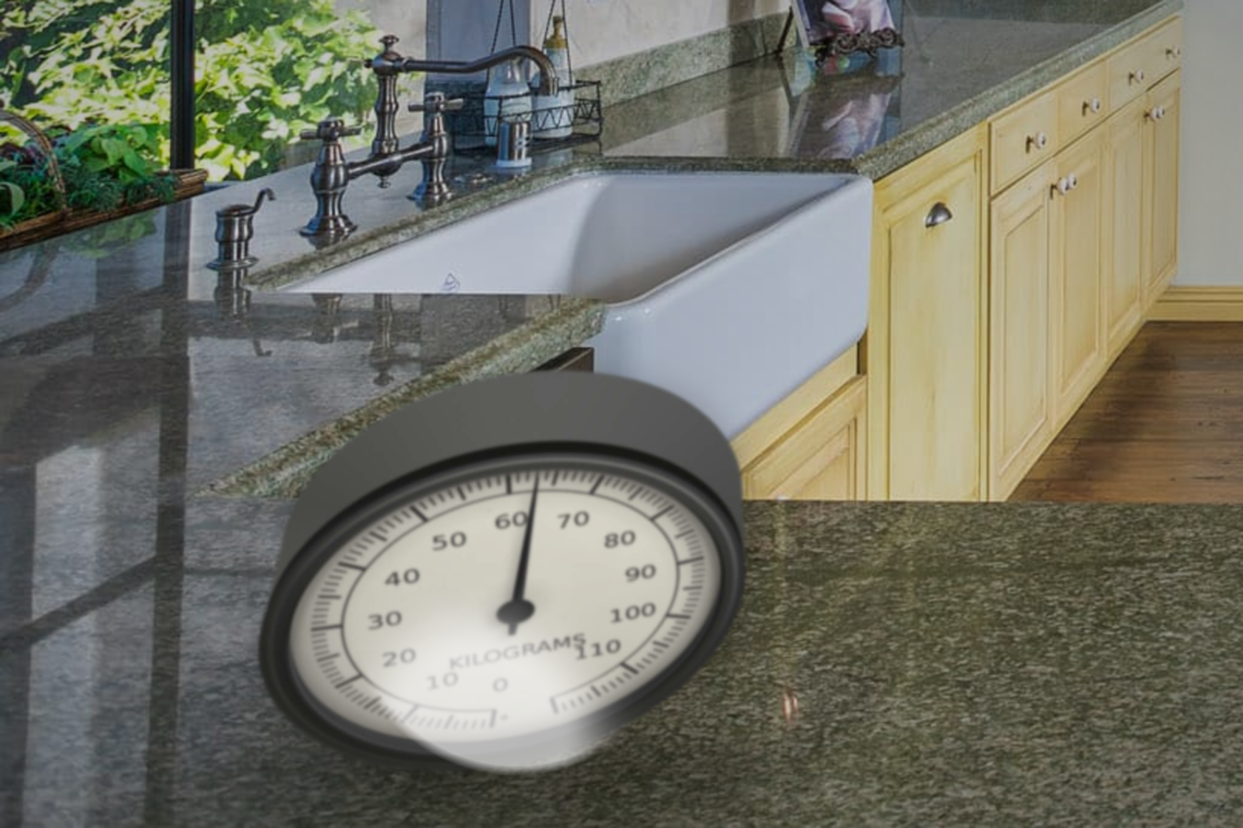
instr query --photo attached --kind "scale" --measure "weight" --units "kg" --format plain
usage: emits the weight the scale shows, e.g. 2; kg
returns 63; kg
